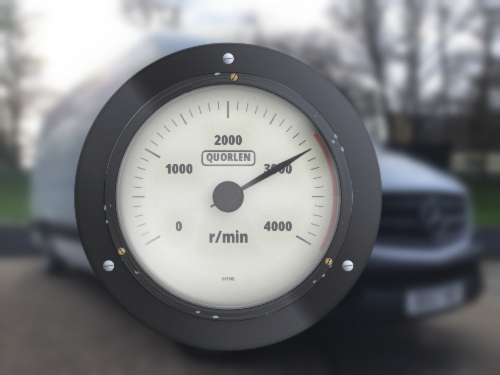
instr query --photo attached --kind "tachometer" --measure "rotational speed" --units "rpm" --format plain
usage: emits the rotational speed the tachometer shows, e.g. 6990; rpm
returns 3000; rpm
